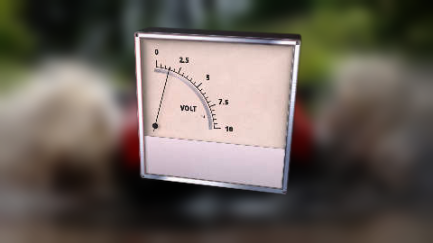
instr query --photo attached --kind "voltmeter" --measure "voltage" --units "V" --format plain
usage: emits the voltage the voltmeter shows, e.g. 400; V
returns 1.5; V
